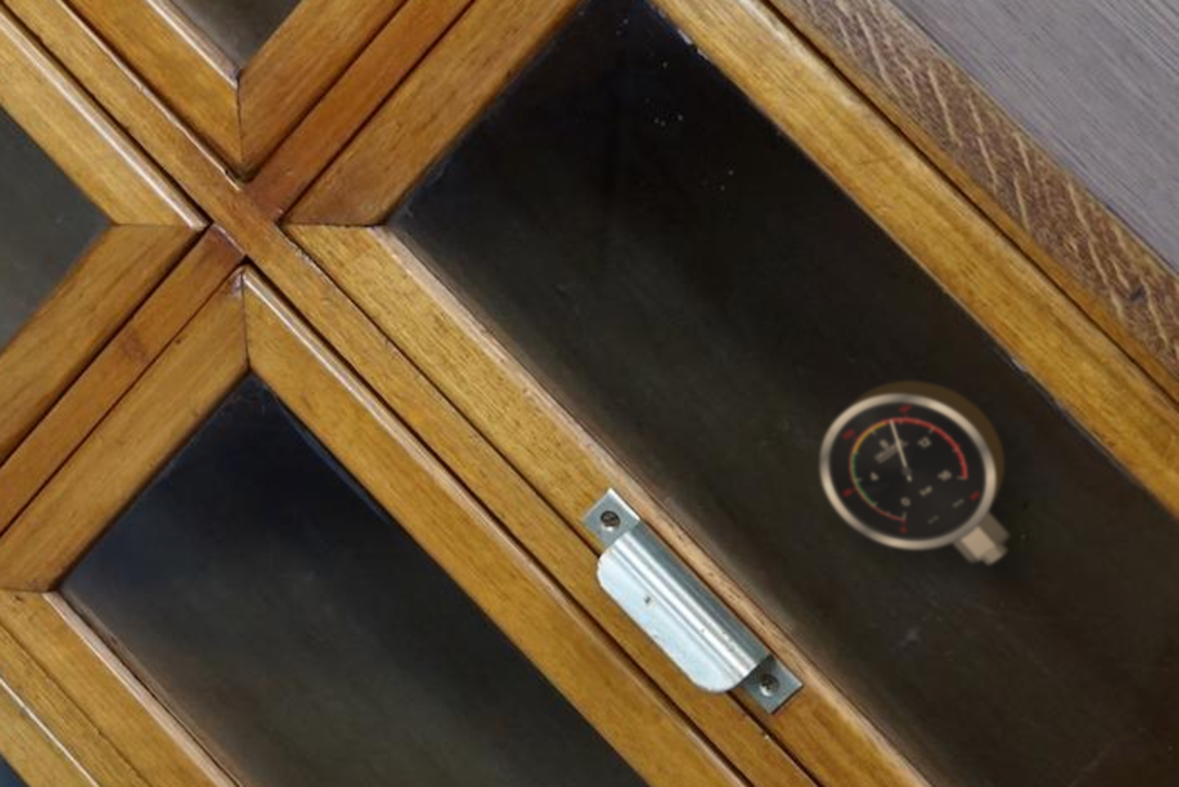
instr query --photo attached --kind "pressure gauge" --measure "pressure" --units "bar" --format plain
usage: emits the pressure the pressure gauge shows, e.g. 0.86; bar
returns 9.5; bar
